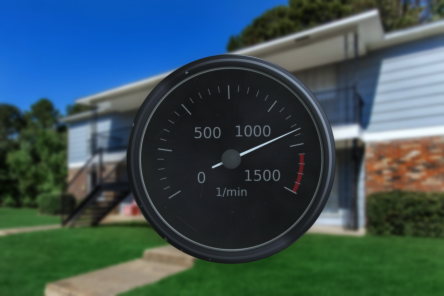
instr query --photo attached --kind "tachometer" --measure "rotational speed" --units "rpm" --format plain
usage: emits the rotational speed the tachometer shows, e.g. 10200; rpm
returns 1175; rpm
